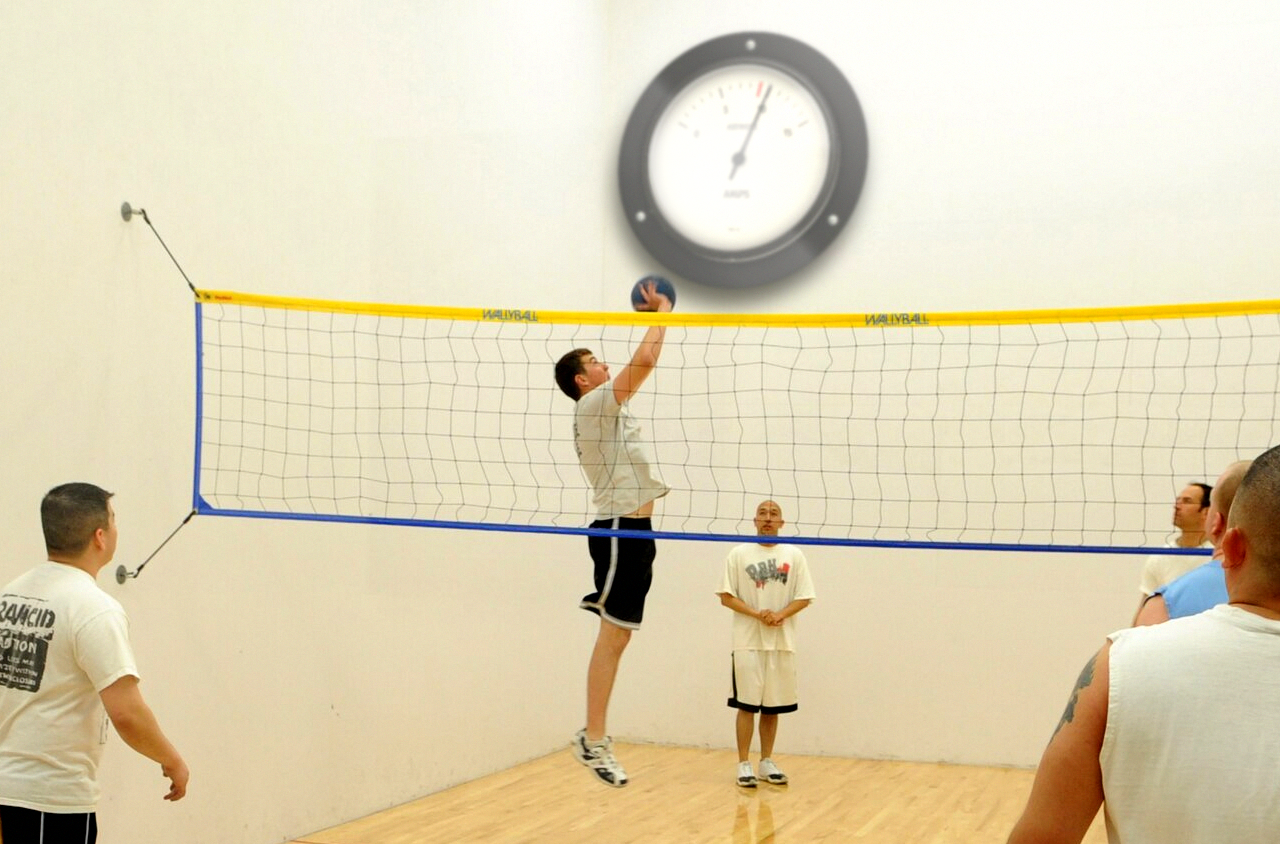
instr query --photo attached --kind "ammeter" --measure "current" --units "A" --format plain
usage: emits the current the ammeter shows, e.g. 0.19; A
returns 10; A
